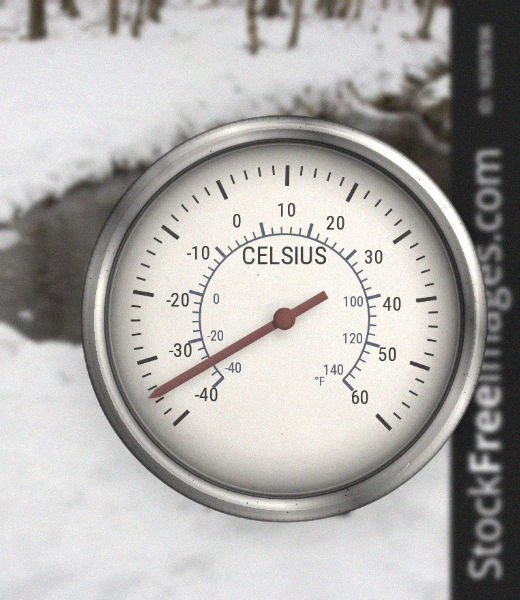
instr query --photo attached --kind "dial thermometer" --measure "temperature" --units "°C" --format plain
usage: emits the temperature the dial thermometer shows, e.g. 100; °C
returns -35; °C
